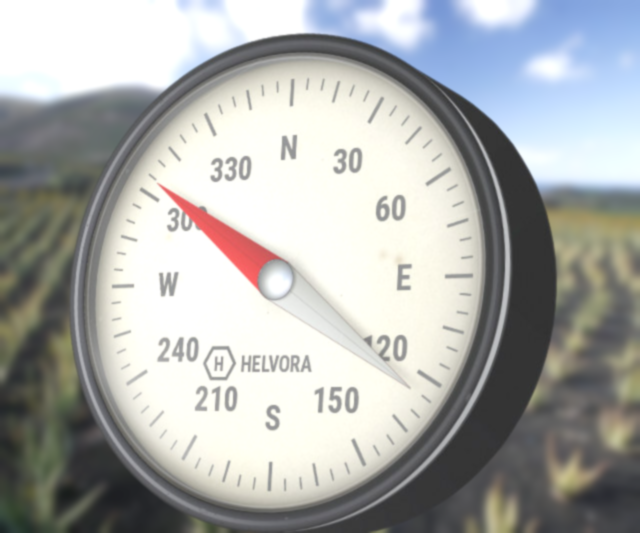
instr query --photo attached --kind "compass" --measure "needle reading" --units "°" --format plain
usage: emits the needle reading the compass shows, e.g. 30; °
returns 305; °
